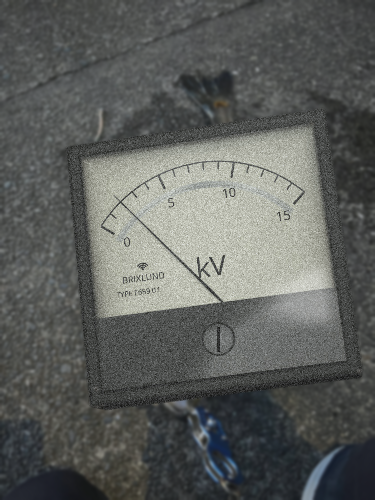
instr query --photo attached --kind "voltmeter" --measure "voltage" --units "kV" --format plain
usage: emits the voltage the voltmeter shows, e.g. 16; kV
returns 2; kV
